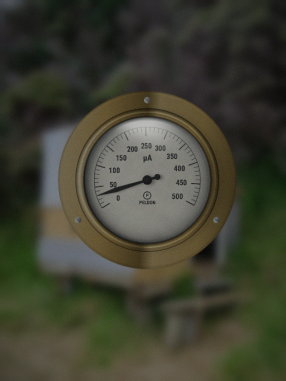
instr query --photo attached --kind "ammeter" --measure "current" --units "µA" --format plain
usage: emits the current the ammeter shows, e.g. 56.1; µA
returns 30; µA
